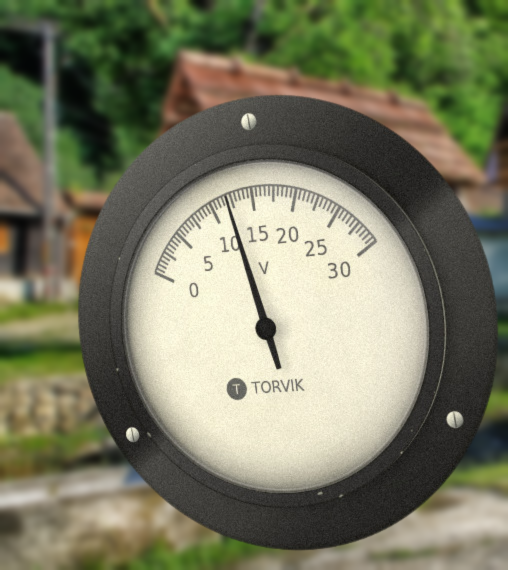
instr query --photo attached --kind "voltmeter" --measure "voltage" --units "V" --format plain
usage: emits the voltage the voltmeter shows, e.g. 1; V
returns 12.5; V
